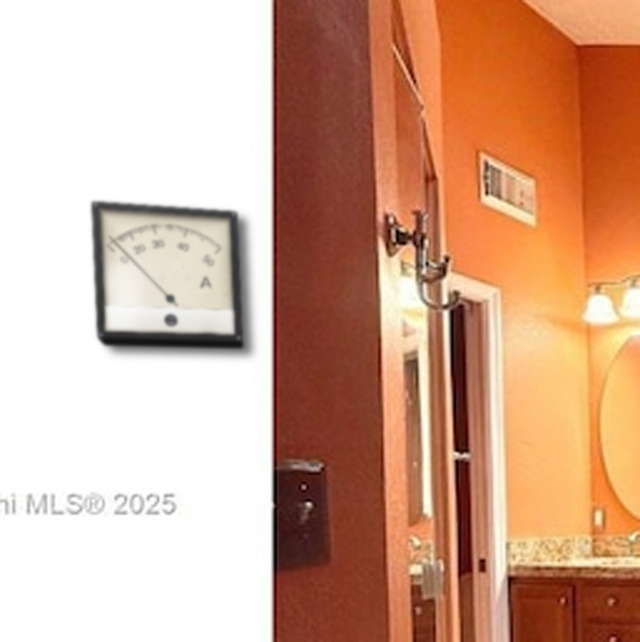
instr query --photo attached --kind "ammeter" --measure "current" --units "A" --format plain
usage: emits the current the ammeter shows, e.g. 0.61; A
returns 10; A
